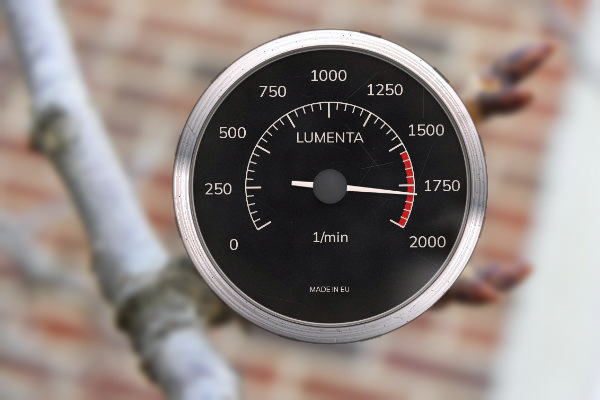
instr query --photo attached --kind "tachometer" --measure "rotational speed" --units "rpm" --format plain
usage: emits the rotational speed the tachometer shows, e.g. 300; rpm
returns 1800; rpm
